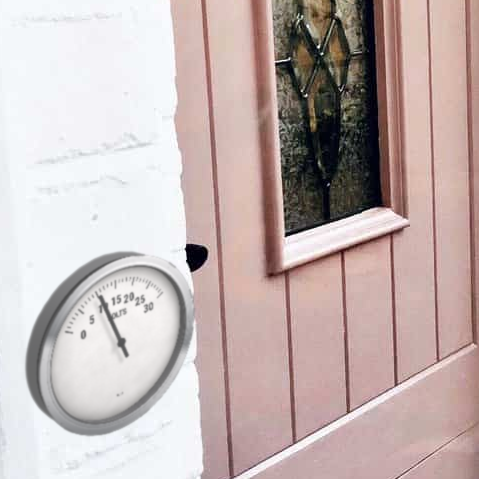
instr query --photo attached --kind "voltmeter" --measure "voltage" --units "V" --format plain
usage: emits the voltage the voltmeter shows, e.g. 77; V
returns 10; V
